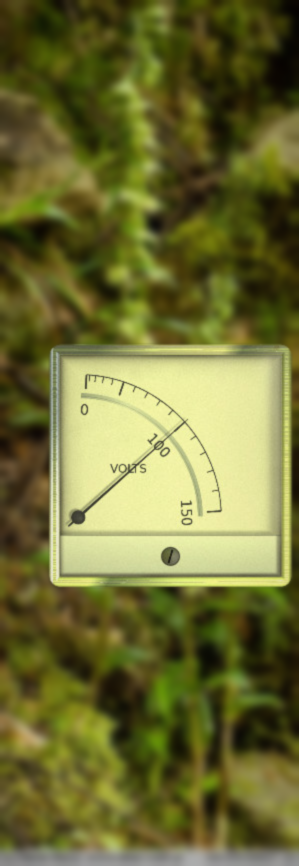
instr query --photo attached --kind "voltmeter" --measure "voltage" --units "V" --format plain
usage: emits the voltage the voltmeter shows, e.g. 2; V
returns 100; V
